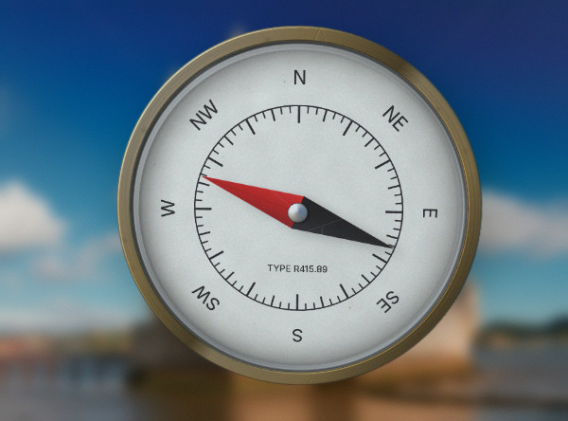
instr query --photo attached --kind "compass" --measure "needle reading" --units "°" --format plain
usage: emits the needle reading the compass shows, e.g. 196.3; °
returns 290; °
